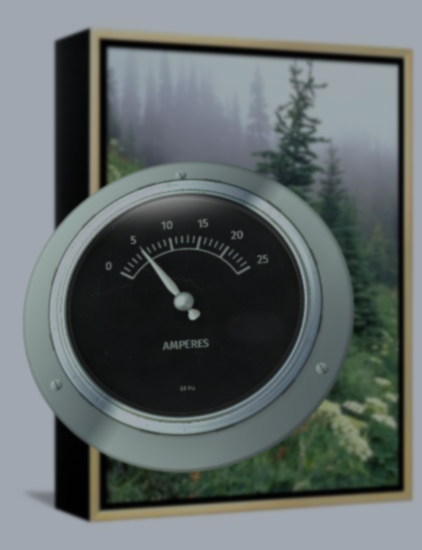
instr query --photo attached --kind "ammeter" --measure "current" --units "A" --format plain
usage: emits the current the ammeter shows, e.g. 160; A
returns 5; A
